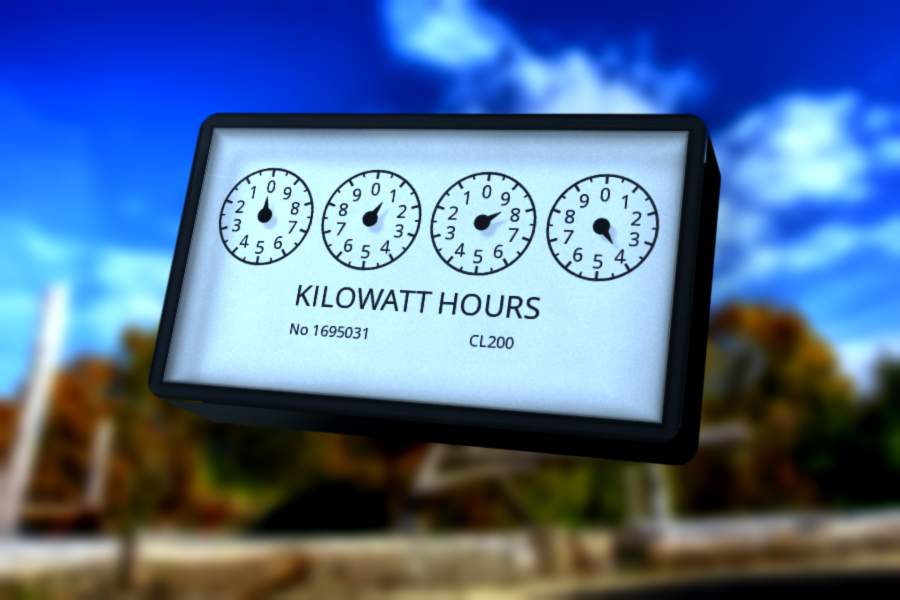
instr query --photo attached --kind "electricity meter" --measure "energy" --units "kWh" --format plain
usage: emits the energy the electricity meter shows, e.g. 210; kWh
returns 84; kWh
